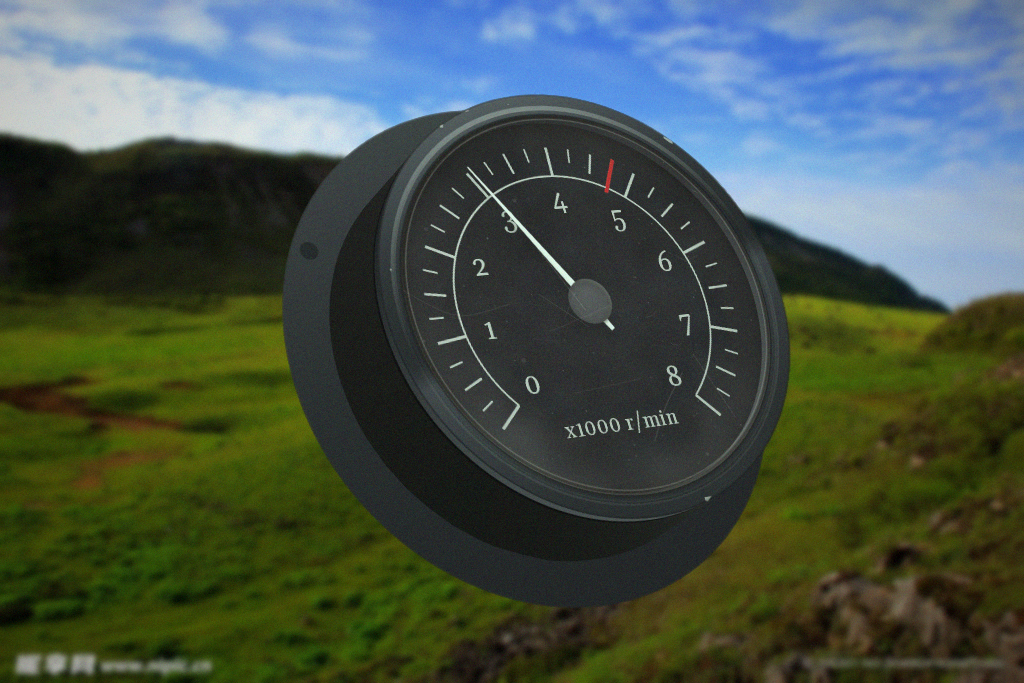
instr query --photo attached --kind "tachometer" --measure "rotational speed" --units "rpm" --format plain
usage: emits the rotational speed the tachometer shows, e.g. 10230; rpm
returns 3000; rpm
